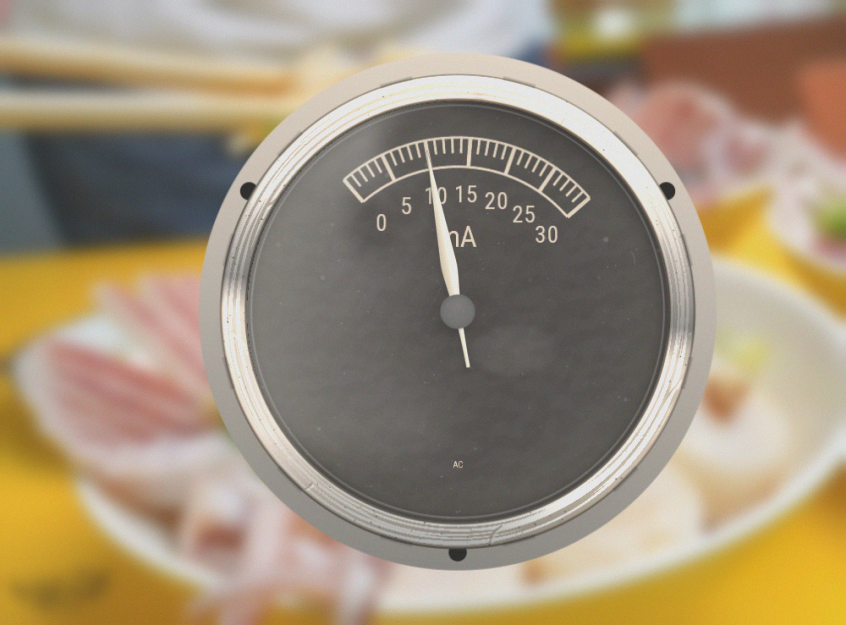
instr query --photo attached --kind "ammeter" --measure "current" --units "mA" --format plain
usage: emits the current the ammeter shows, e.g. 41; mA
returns 10; mA
